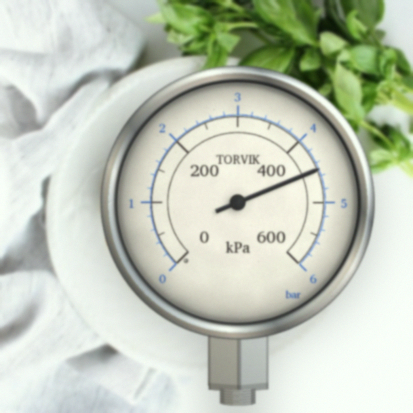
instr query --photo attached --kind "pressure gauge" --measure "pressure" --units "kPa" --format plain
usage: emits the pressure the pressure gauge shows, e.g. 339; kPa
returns 450; kPa
